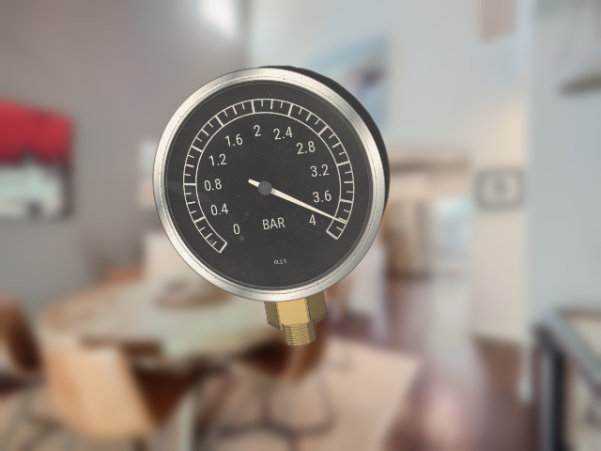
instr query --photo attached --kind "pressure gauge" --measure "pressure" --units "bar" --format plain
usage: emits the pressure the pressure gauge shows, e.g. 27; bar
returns 3.8; bar
